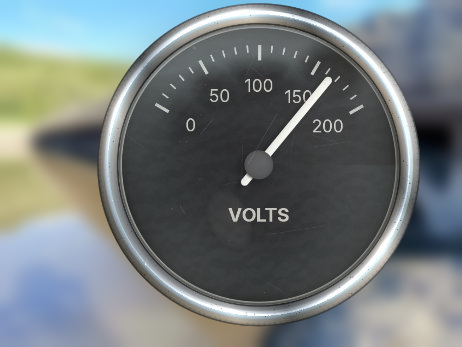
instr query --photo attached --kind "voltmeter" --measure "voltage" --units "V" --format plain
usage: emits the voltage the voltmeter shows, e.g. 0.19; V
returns 165; V
